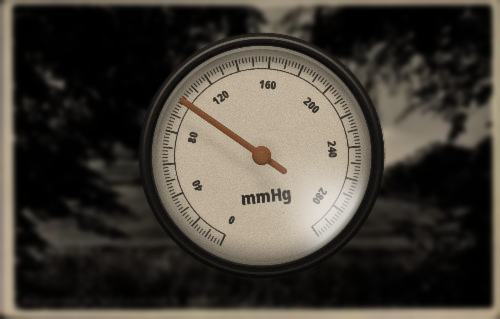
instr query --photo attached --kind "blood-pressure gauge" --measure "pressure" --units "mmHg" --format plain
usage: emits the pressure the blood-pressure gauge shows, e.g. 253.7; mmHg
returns 100; mmHg
